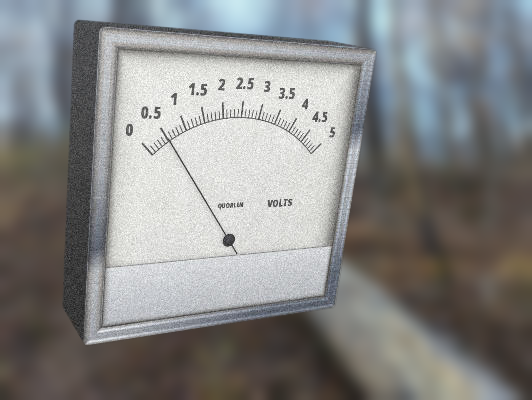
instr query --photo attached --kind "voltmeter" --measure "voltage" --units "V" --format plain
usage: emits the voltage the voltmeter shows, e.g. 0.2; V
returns 0.5; V
